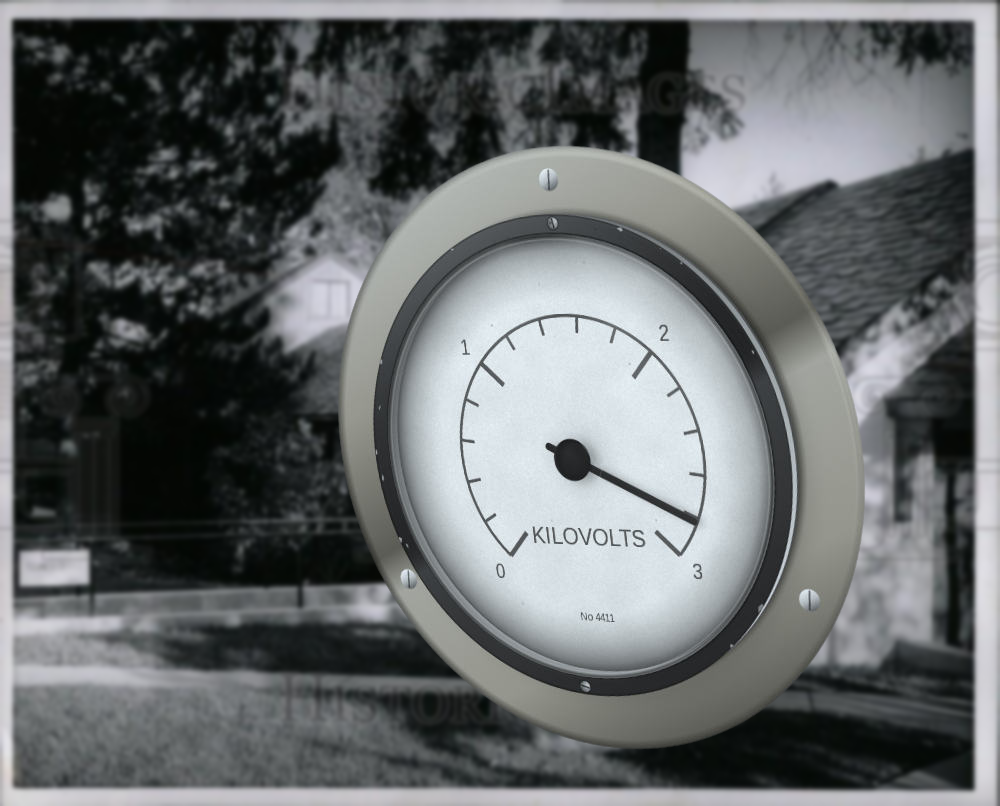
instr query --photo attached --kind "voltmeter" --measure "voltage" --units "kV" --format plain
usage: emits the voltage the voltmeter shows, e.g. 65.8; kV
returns 2.8; kV
